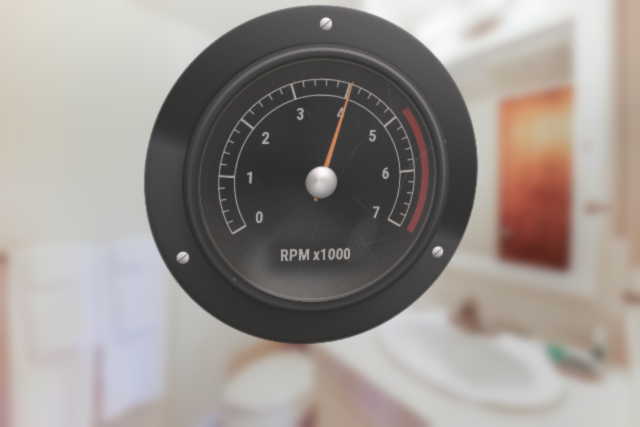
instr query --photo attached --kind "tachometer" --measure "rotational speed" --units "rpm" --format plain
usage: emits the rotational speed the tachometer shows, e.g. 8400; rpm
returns 4000; rpm
